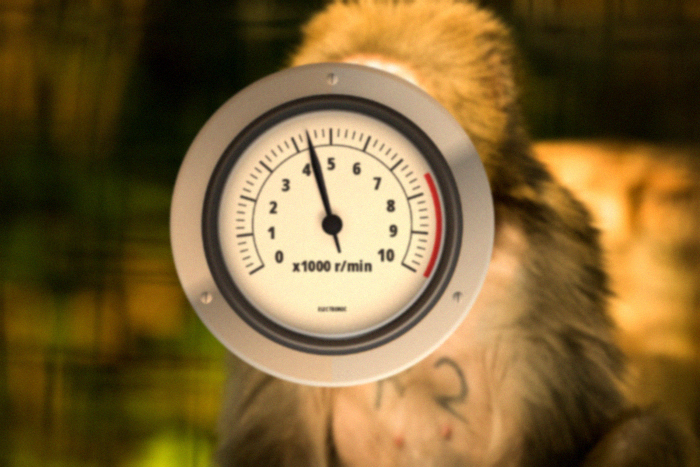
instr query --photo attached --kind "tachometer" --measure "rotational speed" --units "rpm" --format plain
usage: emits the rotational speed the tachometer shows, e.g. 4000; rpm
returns 4400; rpm
